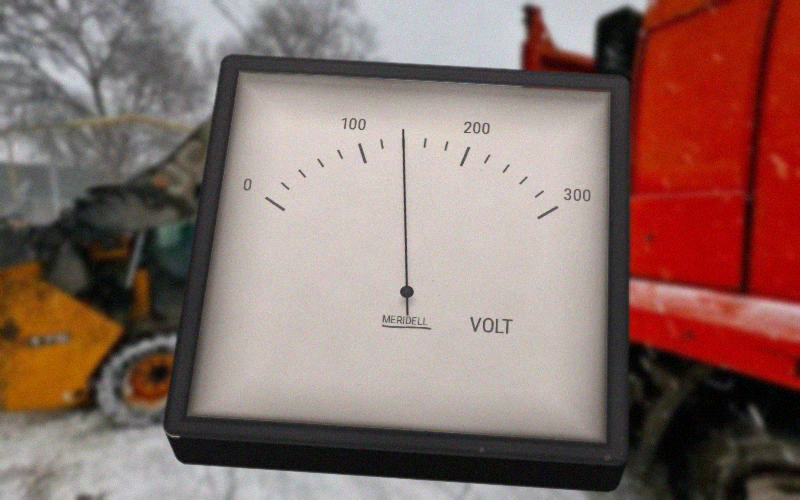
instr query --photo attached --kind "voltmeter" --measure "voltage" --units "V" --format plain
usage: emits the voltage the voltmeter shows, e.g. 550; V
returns 140; V
